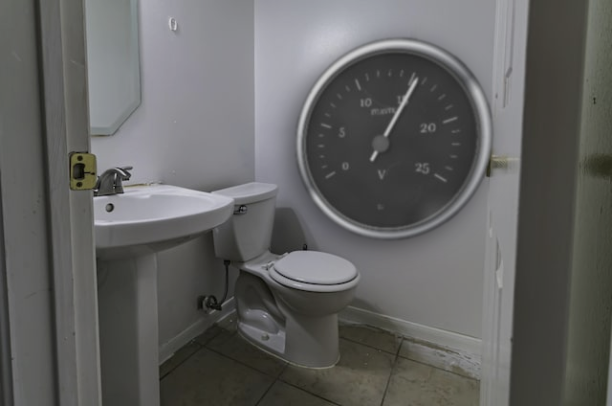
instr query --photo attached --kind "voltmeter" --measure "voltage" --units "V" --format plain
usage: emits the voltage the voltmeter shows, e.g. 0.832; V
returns 15.5; V
